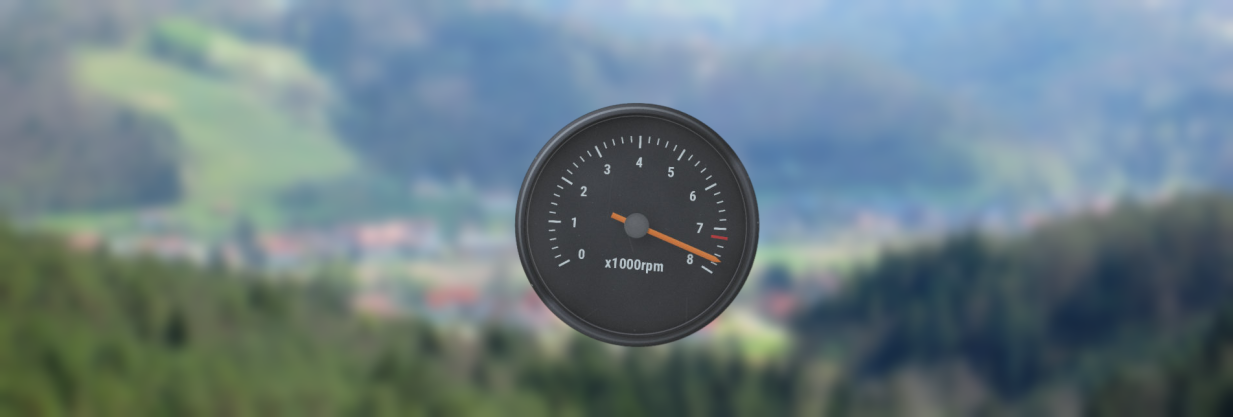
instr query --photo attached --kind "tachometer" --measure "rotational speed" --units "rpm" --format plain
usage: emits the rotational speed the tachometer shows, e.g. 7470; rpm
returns 7700; rpm
